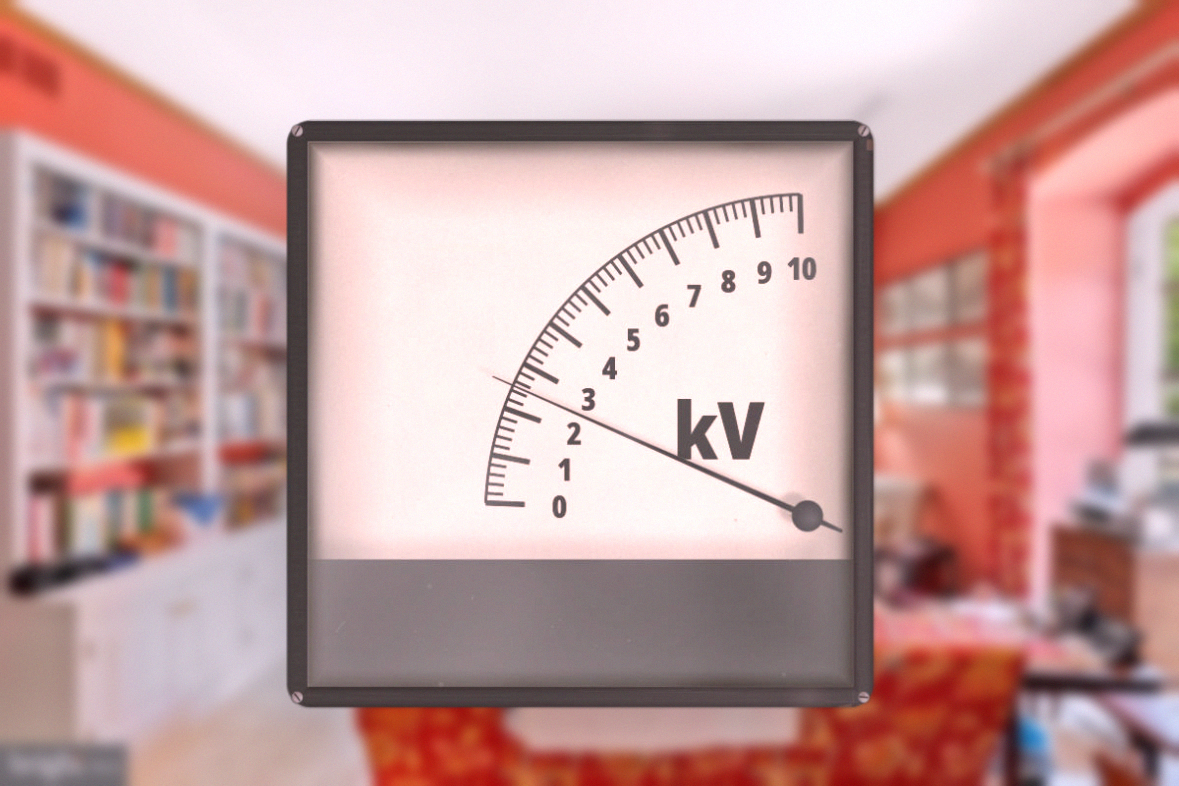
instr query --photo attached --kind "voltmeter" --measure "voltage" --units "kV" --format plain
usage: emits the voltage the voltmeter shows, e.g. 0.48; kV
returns 2.5; kV
